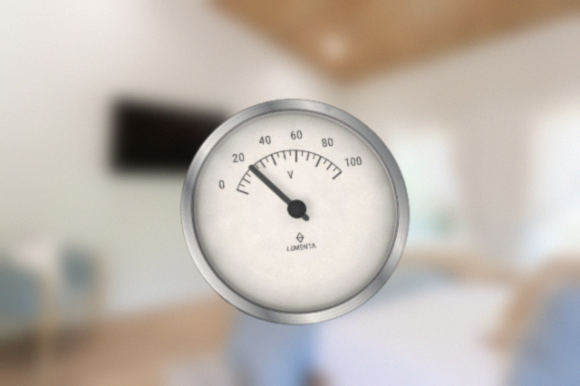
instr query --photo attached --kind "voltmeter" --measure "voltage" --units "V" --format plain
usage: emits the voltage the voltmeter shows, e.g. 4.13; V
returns 20; V
